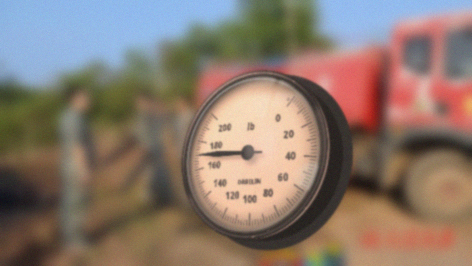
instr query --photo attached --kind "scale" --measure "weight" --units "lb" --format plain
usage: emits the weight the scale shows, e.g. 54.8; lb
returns 170; lb
